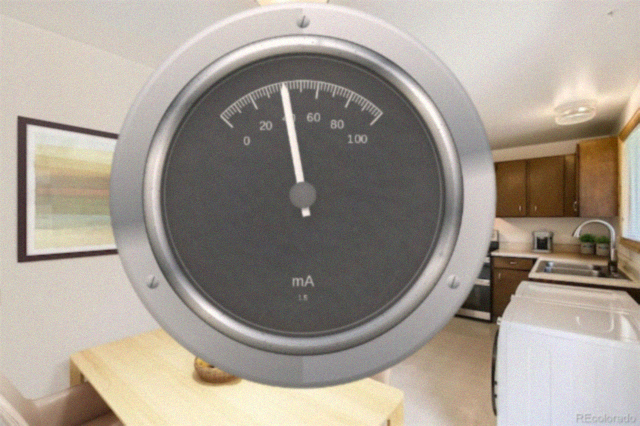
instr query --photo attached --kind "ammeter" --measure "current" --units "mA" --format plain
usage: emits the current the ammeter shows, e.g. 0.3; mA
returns 40; mA
